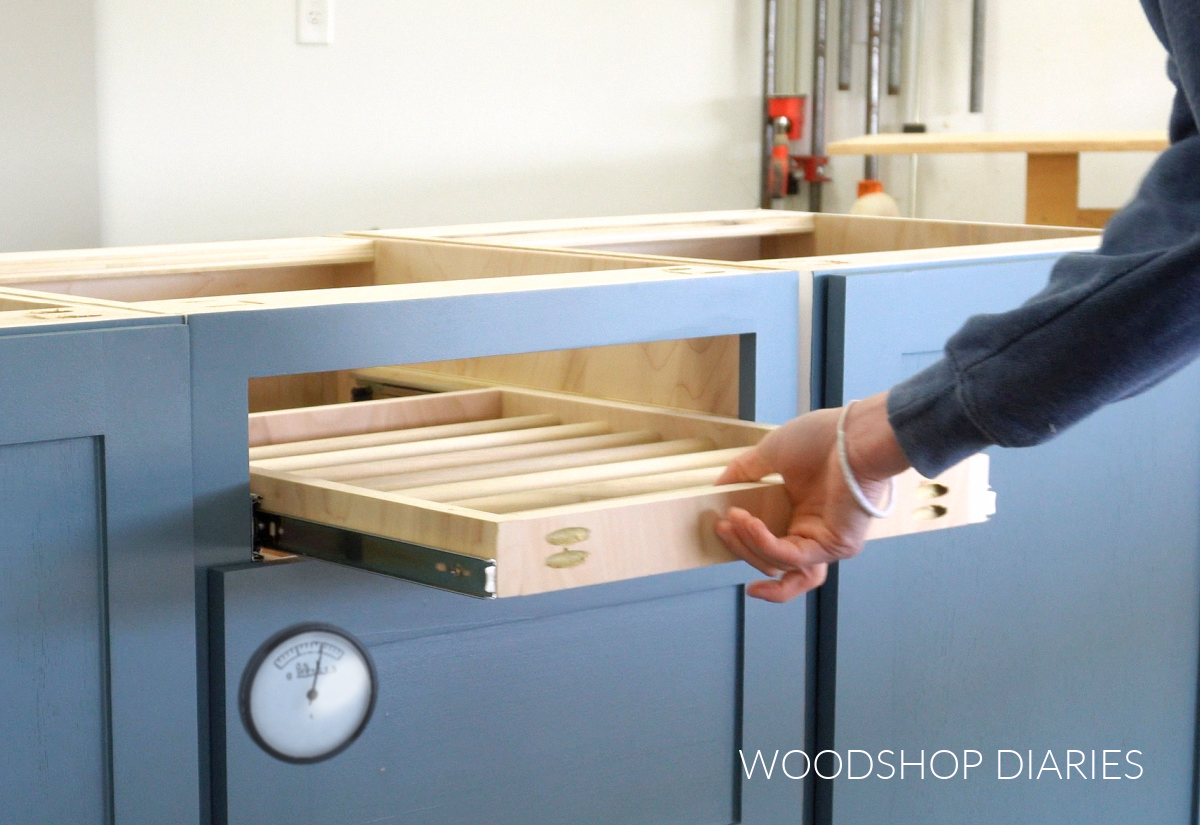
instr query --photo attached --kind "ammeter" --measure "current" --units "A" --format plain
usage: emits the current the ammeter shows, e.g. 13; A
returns 1; A
